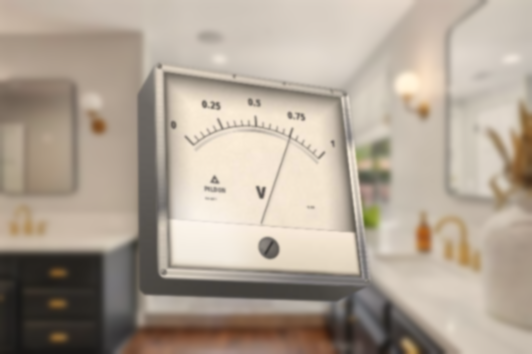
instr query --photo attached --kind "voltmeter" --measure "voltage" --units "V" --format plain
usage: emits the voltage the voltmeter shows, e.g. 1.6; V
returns 0.75; V
